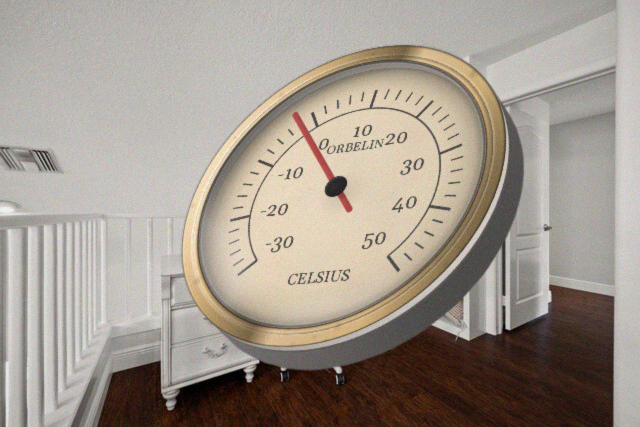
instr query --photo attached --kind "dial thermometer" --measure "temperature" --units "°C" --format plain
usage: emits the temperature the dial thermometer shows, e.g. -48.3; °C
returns -2; °C
